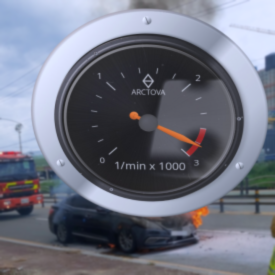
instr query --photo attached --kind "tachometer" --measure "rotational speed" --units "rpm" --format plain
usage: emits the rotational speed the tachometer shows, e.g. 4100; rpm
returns 2800; rpm
